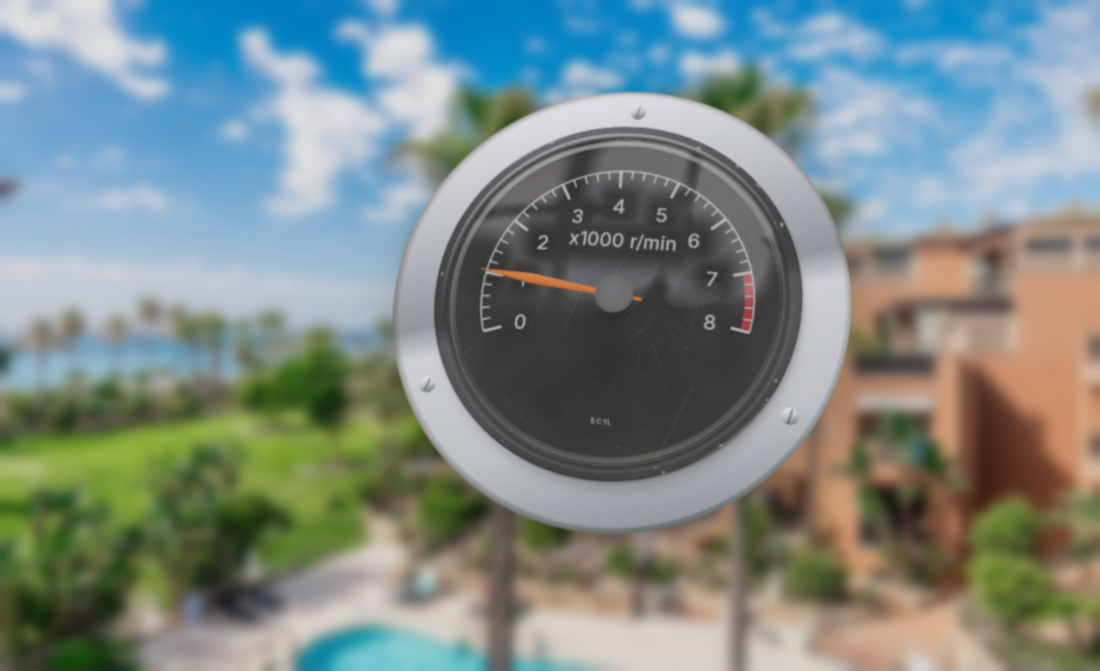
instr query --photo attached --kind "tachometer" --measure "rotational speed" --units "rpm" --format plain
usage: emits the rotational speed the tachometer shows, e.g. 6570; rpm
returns 1000; rpm
